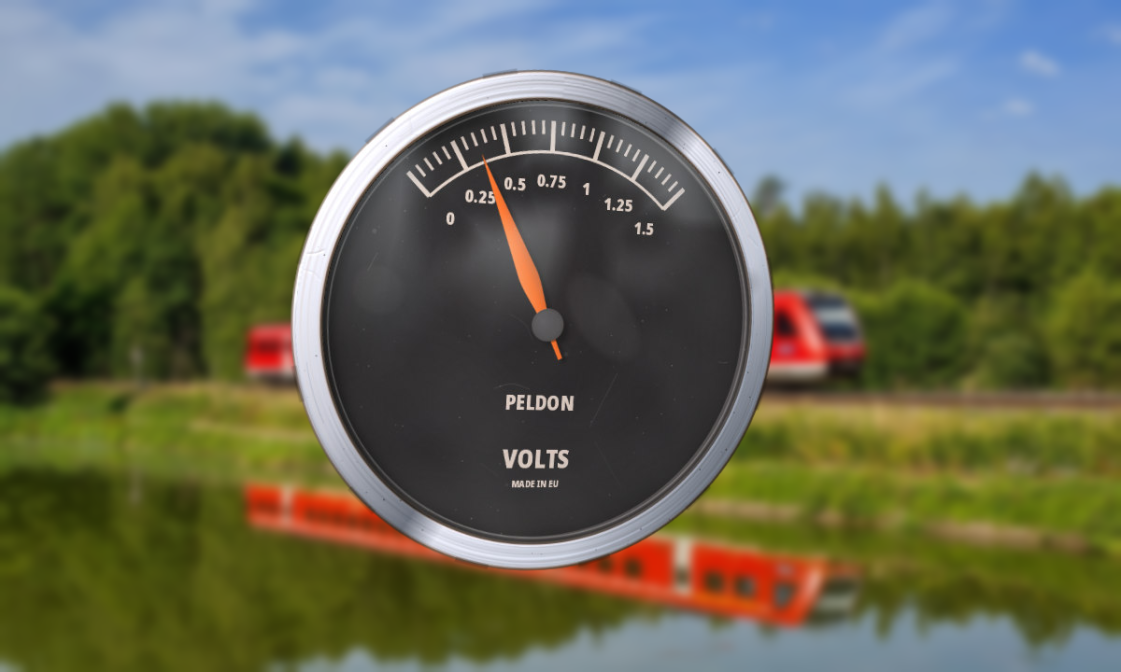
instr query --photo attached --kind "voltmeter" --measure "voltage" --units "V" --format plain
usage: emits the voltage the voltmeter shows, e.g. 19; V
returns 0.35; V
